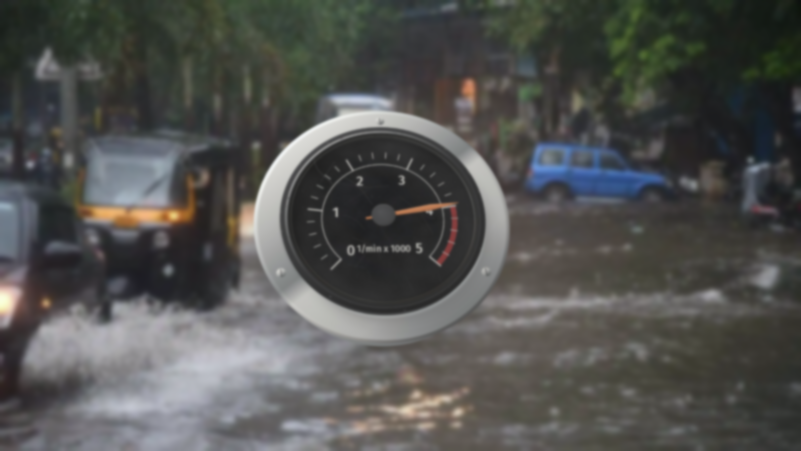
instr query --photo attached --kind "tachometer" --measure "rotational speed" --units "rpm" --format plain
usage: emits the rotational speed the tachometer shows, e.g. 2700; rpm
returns 4000; rpm
